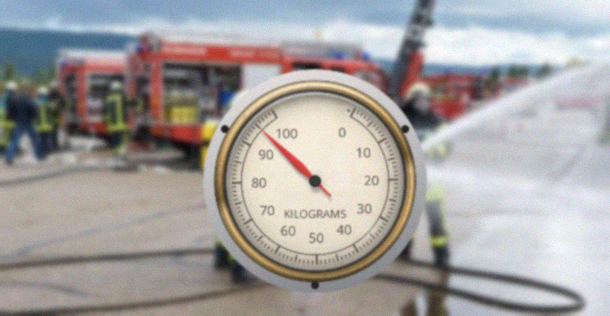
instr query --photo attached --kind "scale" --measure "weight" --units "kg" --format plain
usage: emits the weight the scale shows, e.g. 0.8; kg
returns 95; kg
